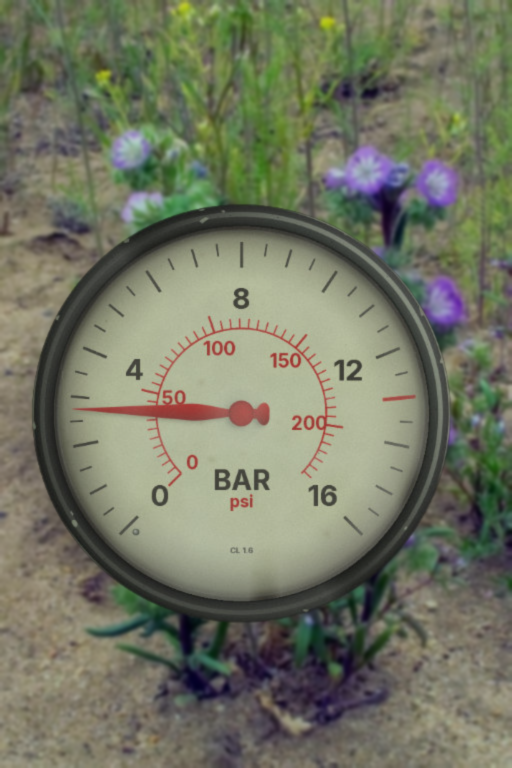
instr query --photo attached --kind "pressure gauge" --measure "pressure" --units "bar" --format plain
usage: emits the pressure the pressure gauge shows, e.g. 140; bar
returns 2.75; bar
